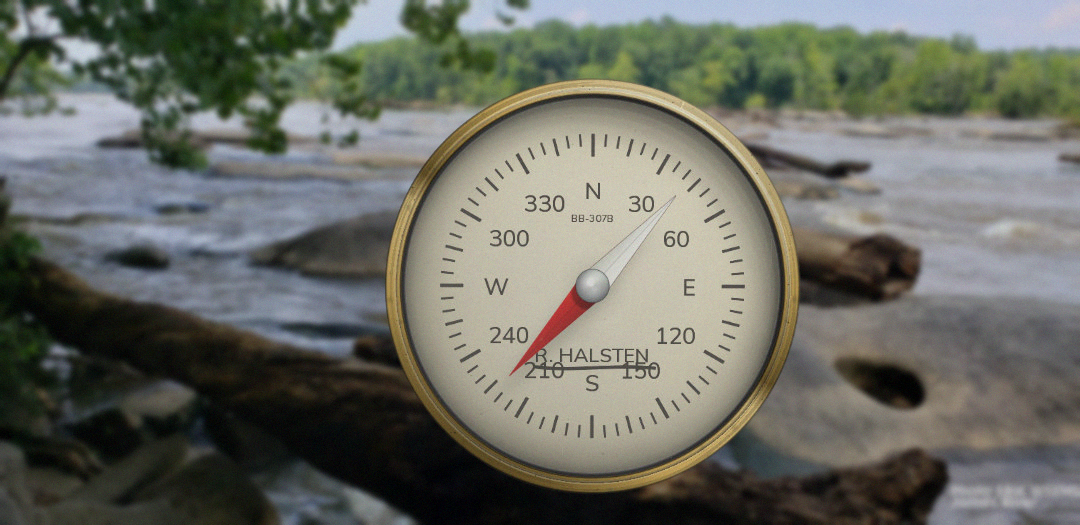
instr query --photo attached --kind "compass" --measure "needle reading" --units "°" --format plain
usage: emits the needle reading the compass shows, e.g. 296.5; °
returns 222.5; °
